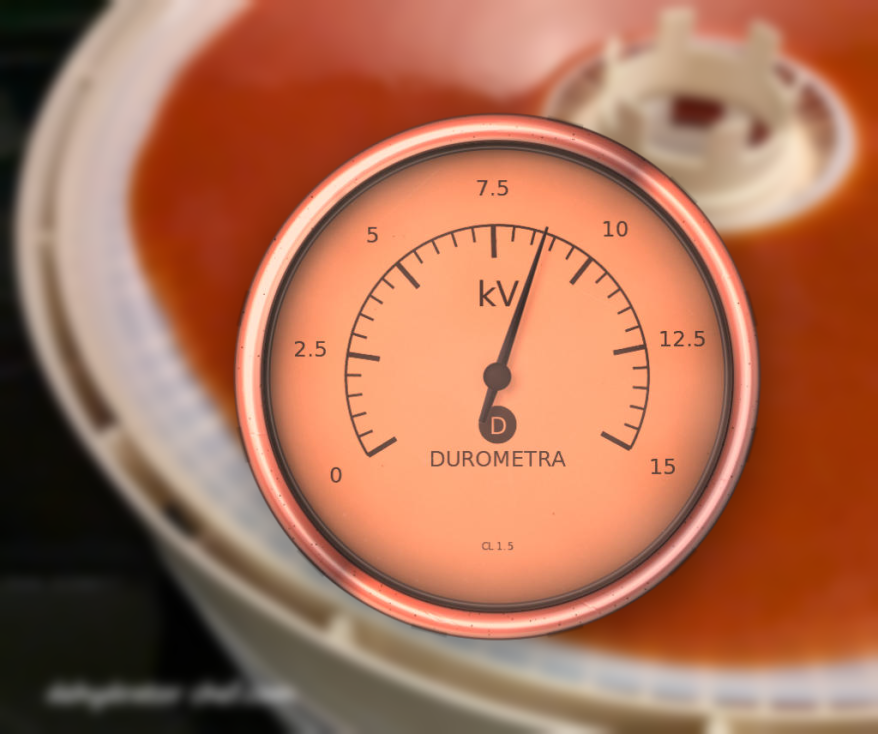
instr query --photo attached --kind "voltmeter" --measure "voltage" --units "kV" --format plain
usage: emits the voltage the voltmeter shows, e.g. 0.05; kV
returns 8.75; kV
